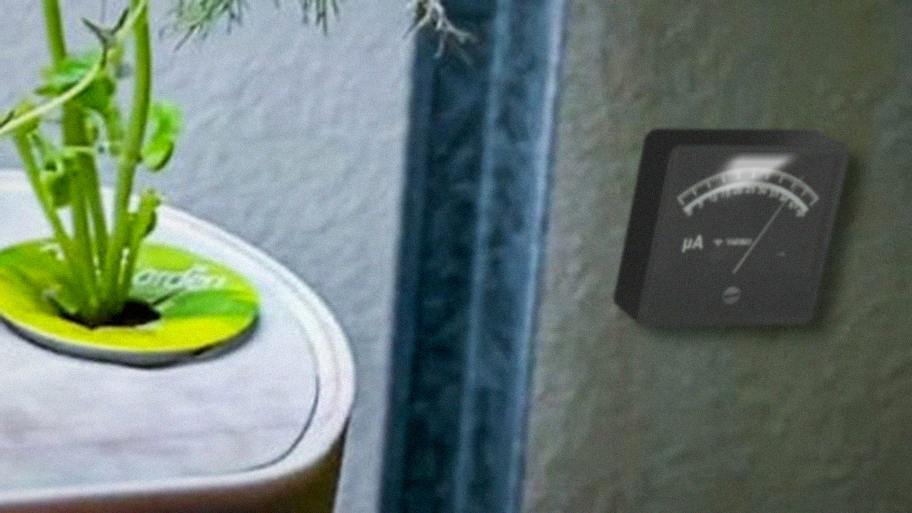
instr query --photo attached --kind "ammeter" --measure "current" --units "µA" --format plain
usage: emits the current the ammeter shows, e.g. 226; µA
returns 40; µA
